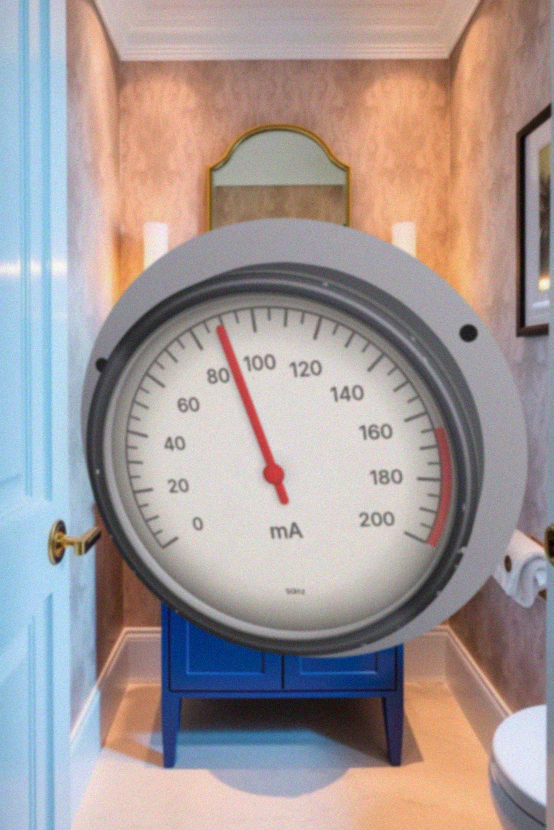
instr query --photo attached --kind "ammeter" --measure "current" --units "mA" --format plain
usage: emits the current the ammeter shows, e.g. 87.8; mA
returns 90; mA
